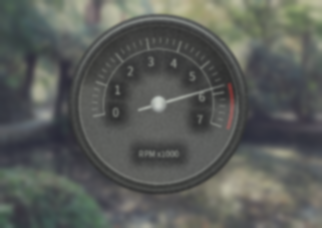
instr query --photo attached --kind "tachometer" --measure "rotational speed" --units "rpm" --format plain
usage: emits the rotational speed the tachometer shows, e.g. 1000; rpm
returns 5800; rpm
